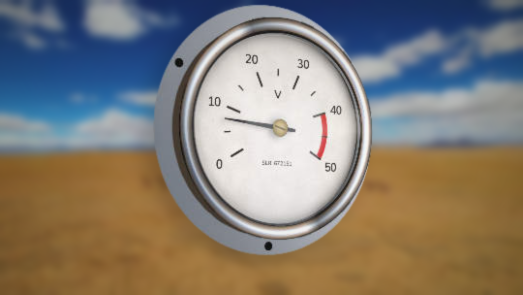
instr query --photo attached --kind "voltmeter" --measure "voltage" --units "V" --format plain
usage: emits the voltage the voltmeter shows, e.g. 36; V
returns 7.5; V
